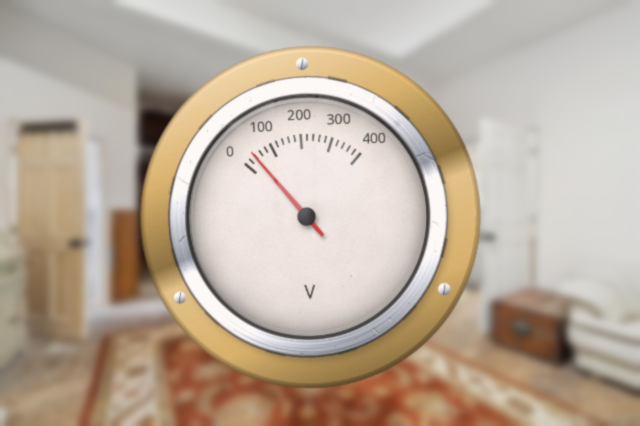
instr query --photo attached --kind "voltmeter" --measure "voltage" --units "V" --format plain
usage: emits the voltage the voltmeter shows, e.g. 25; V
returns 40; V
